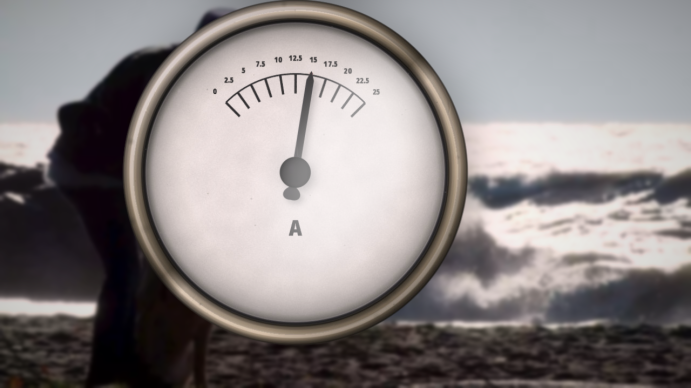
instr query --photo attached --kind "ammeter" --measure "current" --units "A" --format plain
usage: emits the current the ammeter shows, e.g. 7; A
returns 15; A
